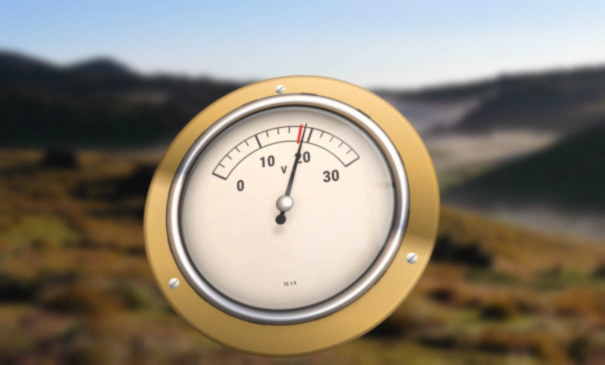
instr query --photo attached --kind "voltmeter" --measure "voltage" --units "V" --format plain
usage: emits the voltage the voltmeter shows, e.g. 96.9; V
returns 19; V
